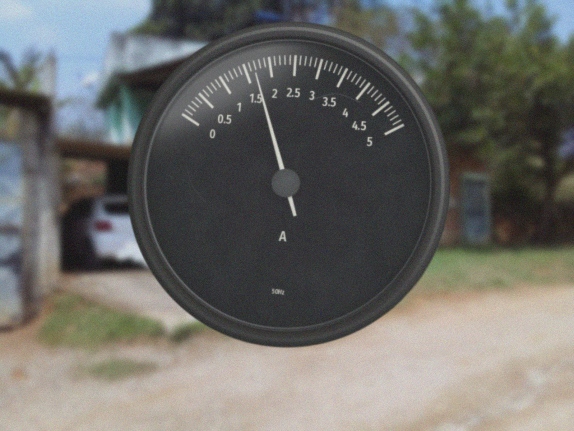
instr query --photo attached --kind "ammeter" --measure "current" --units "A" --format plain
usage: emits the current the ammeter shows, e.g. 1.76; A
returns 1.7; A
